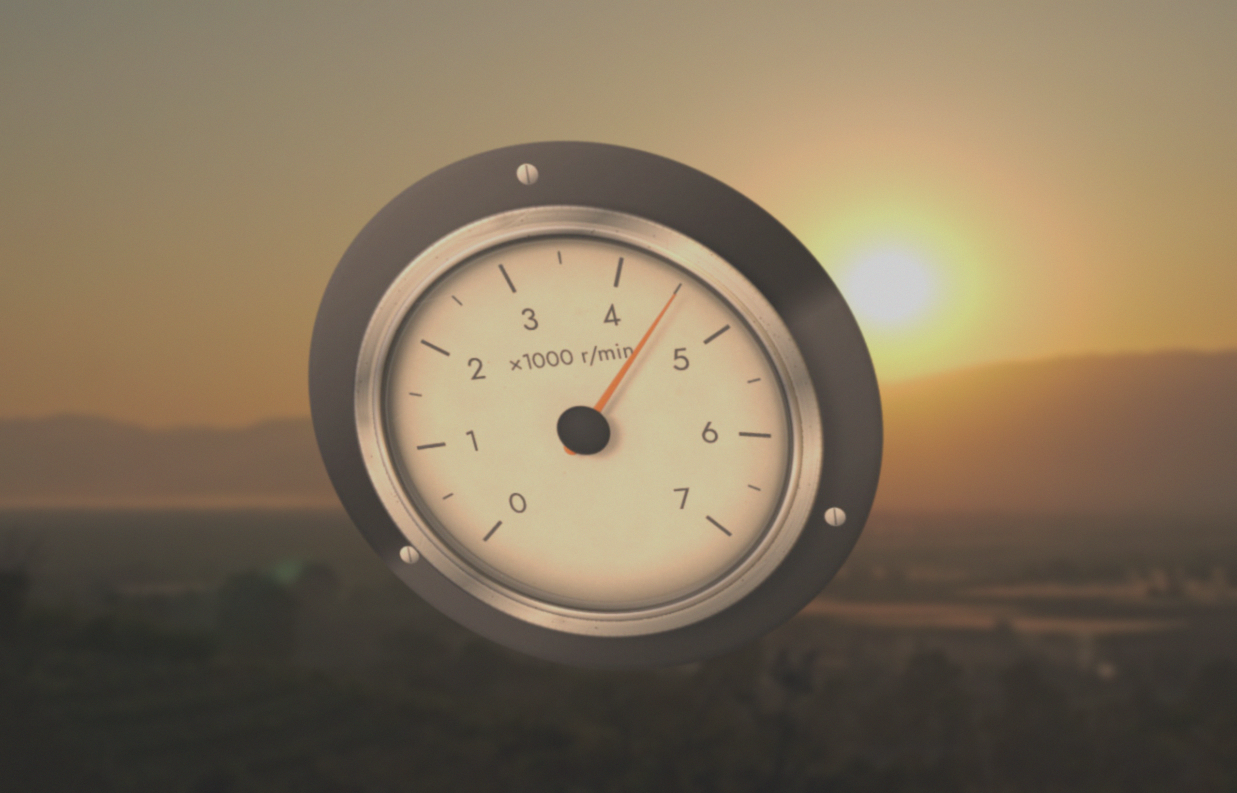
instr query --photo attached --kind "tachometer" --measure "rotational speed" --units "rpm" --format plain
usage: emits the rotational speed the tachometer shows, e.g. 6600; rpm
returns 4500; rpm
